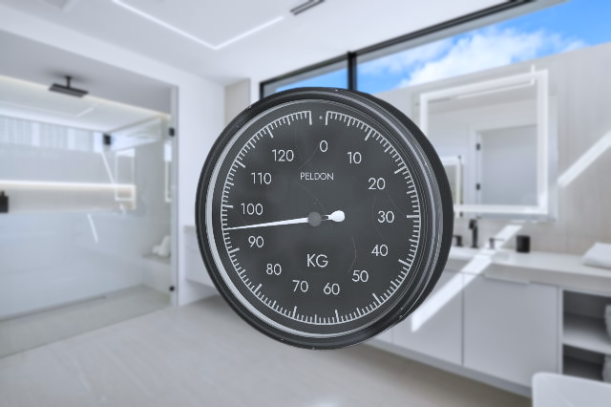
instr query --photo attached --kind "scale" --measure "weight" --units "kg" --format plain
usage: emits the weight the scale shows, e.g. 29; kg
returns 95; kg
